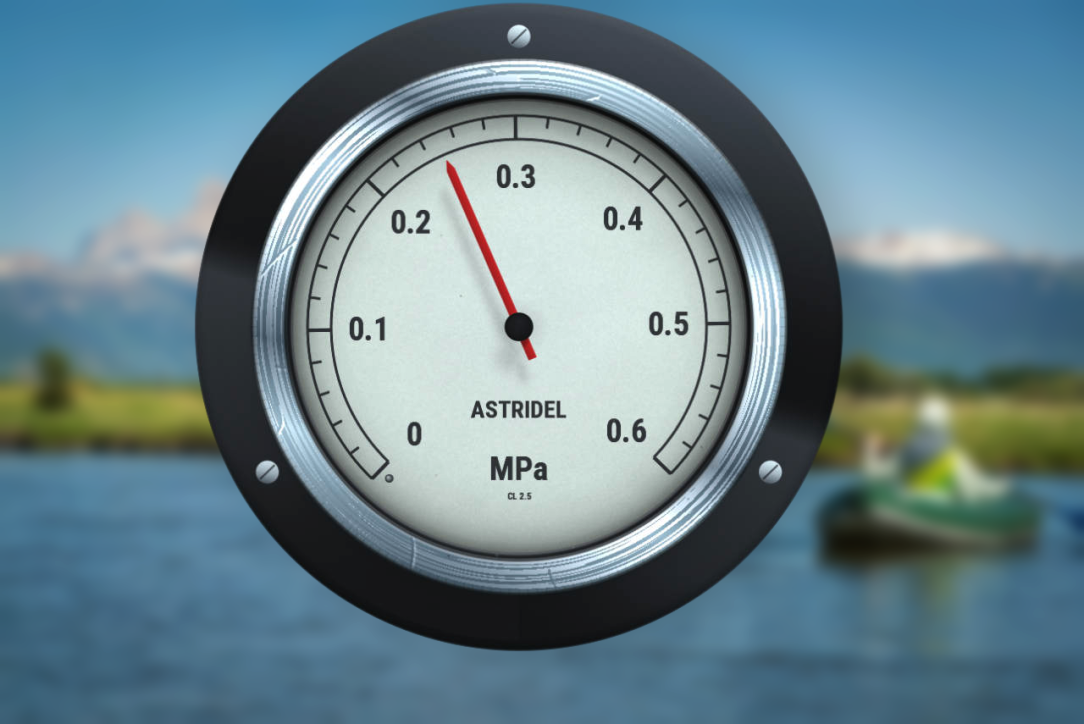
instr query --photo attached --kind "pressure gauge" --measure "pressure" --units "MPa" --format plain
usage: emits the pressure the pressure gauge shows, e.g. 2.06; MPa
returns 0.25; MPa
